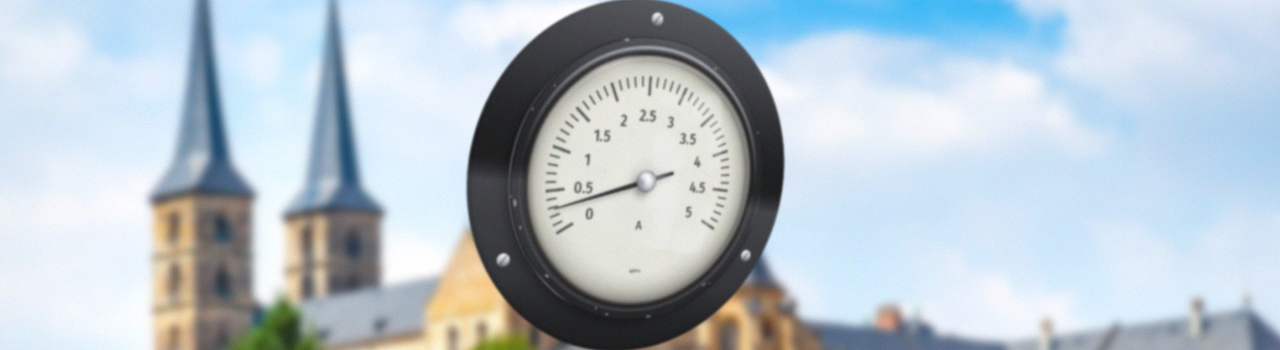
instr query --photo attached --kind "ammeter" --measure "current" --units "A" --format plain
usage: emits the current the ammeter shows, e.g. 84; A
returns 0.3; A
